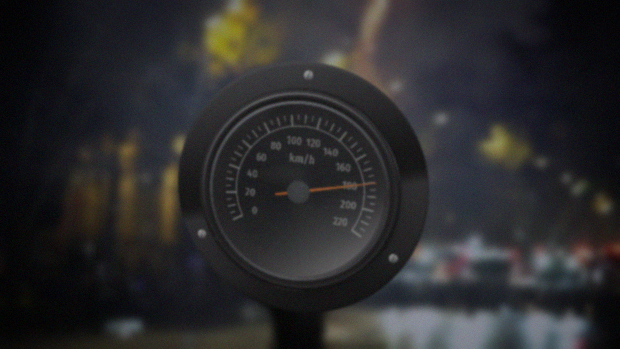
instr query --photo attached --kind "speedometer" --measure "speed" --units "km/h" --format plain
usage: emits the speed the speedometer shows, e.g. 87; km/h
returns 180; km/h
